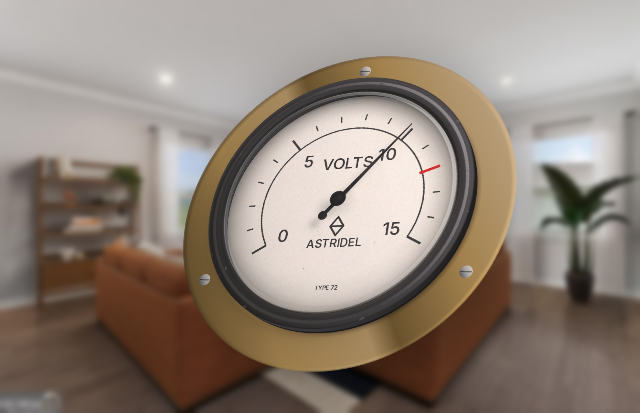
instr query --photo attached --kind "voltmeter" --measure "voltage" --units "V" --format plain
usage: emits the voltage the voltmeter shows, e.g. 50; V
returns 10; V
